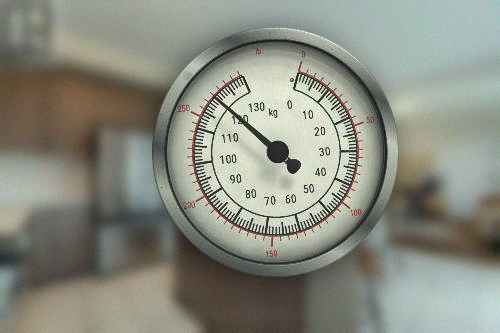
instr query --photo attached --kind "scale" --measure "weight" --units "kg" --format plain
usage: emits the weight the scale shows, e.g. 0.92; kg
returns 120; kg
